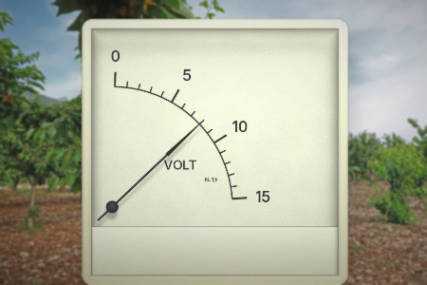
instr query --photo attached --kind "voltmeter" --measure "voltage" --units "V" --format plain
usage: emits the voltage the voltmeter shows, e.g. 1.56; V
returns 8; V
